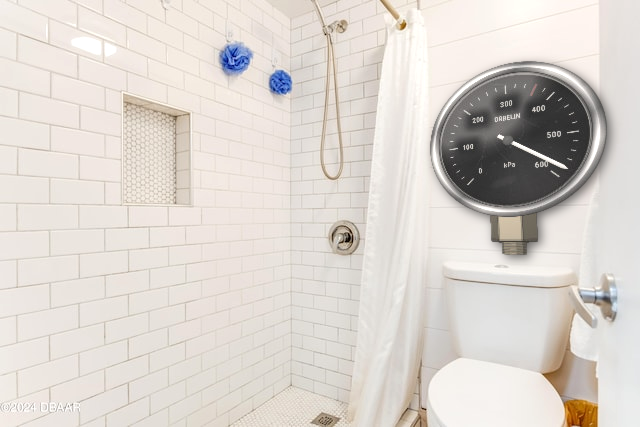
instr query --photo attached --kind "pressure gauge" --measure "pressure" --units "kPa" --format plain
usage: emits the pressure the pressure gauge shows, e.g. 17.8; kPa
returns 580; kPa
